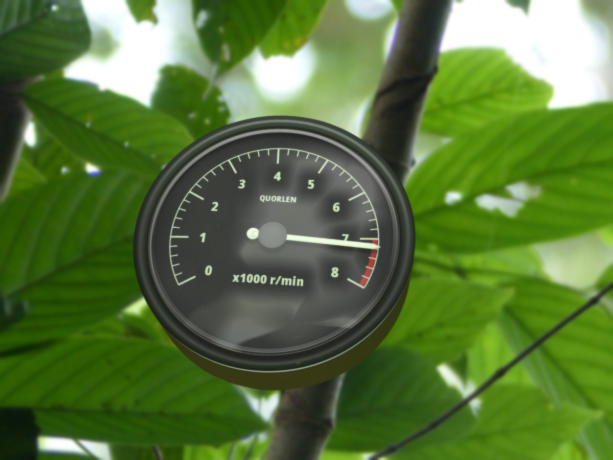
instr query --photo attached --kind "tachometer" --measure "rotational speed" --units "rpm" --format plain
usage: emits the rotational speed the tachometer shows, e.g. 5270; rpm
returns 7200; rpm
